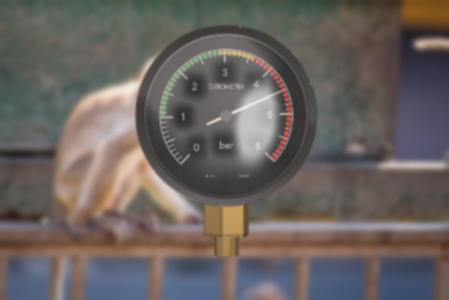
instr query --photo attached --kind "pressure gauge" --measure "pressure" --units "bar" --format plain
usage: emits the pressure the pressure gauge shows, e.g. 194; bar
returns 4.5; bar
